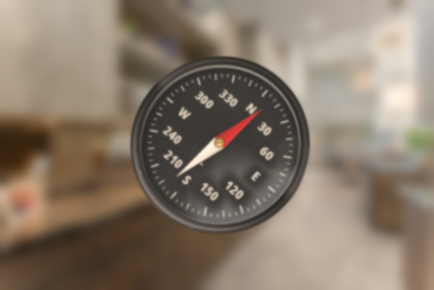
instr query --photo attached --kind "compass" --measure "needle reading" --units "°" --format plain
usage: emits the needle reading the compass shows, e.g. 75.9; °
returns 10; °
